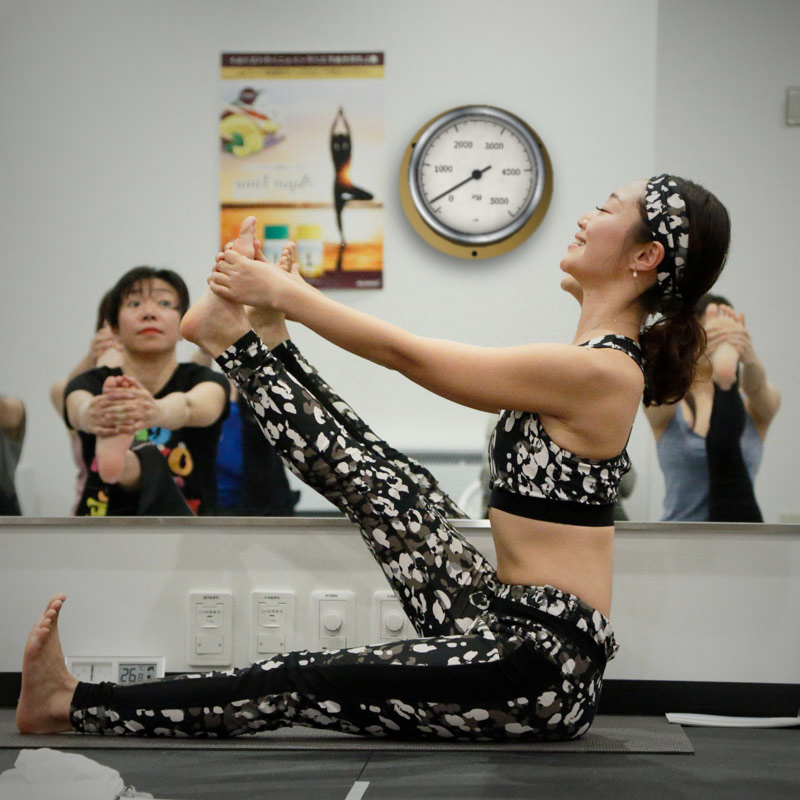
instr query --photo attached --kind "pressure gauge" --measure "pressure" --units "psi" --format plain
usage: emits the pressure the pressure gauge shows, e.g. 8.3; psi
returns 200; psi
